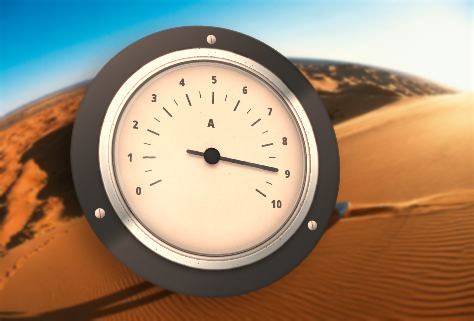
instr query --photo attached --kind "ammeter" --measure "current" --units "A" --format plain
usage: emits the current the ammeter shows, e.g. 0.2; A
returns 9; A
